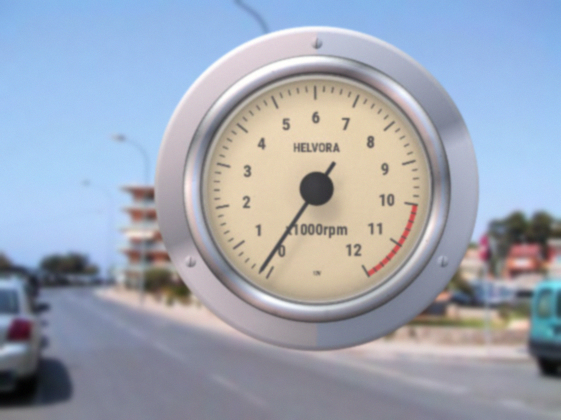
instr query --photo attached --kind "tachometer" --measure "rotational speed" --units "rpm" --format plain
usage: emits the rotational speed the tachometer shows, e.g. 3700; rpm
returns 200; rpm
